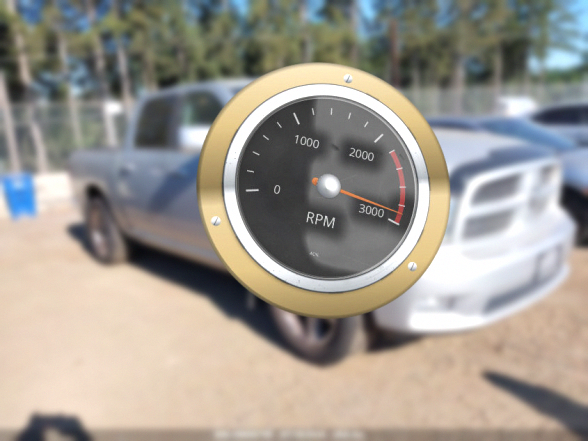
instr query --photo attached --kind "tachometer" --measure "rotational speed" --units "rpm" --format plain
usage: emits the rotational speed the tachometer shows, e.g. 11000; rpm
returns 2900; rpm
